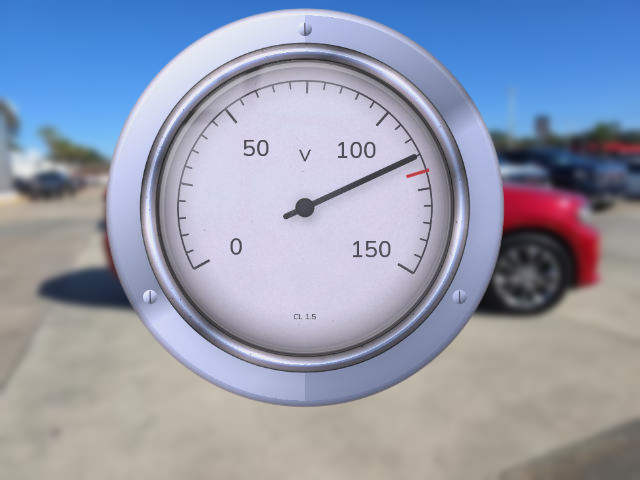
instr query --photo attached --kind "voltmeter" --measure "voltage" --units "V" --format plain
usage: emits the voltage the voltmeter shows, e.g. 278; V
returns 115; V
